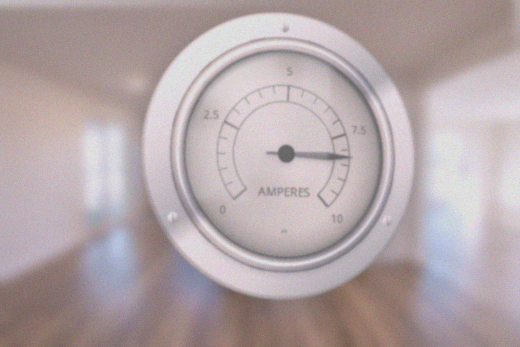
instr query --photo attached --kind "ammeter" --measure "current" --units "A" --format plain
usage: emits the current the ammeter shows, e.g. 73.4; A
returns 8.25; A
